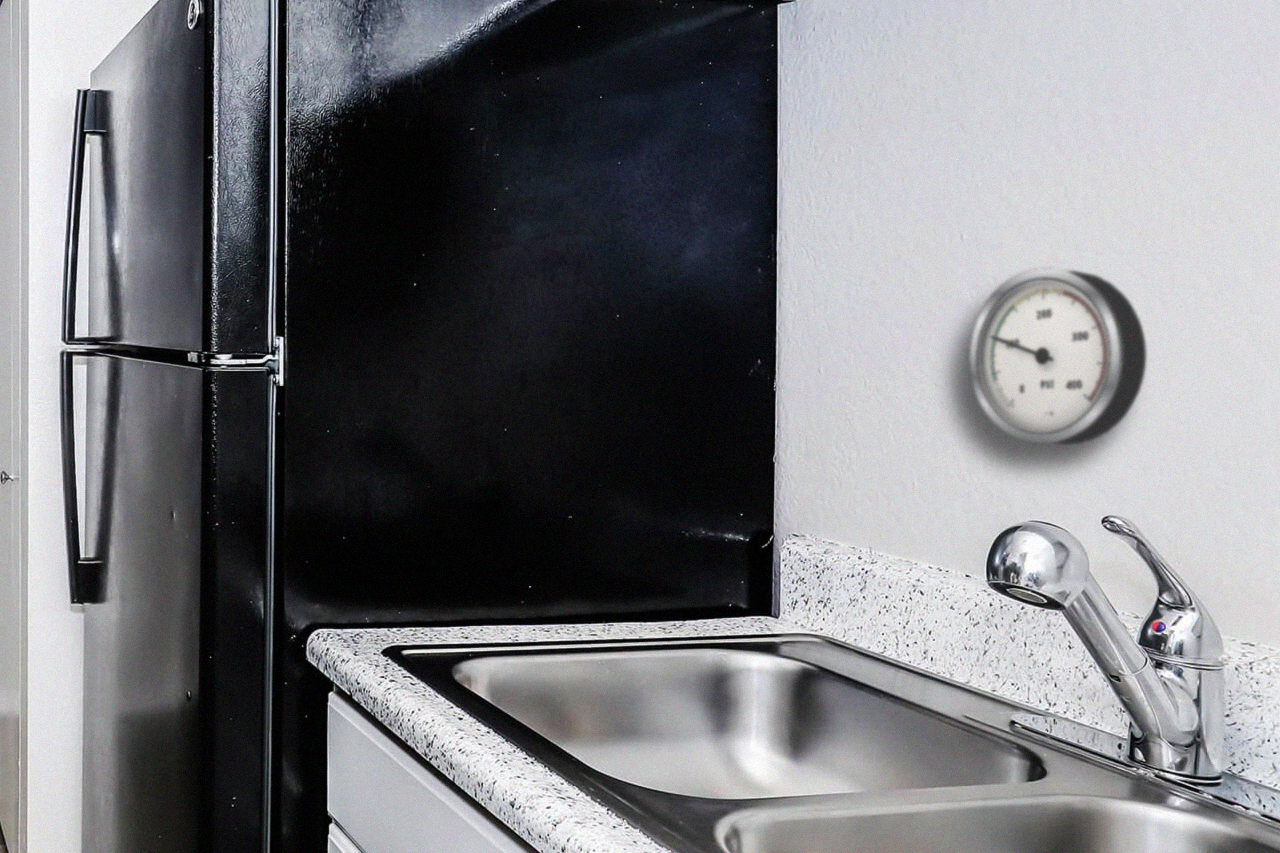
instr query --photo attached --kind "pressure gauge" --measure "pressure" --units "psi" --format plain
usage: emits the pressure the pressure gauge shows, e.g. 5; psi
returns 100; psi
